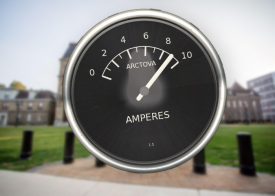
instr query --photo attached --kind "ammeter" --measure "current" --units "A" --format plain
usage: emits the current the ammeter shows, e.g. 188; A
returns 9; A
